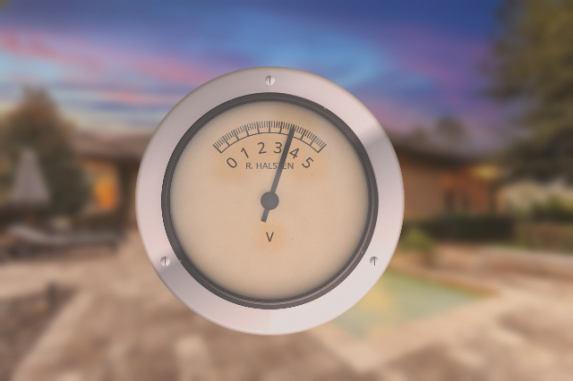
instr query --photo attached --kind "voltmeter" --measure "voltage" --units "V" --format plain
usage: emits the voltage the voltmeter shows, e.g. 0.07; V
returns 3.5; V
